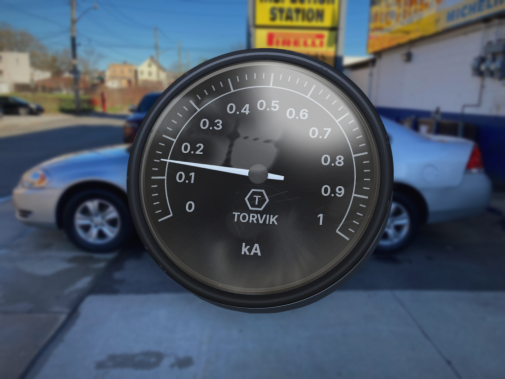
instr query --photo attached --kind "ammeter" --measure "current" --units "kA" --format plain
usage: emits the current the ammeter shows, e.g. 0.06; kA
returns 0.14; kA
